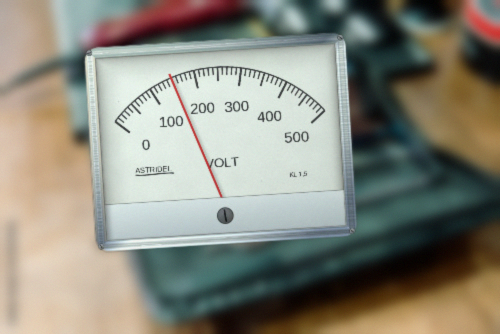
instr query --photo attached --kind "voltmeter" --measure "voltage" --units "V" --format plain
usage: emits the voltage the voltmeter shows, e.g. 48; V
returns 150; V
